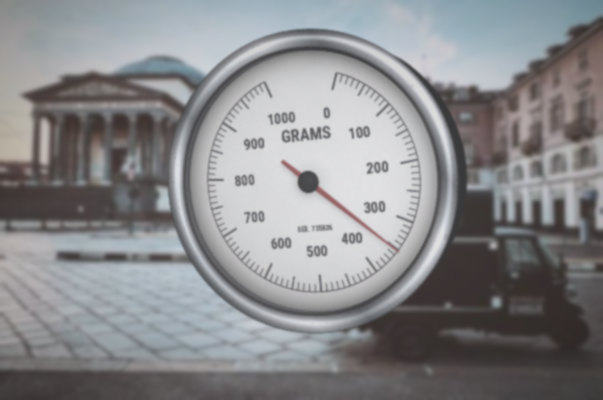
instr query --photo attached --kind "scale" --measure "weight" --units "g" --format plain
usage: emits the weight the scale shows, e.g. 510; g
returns 350; g
